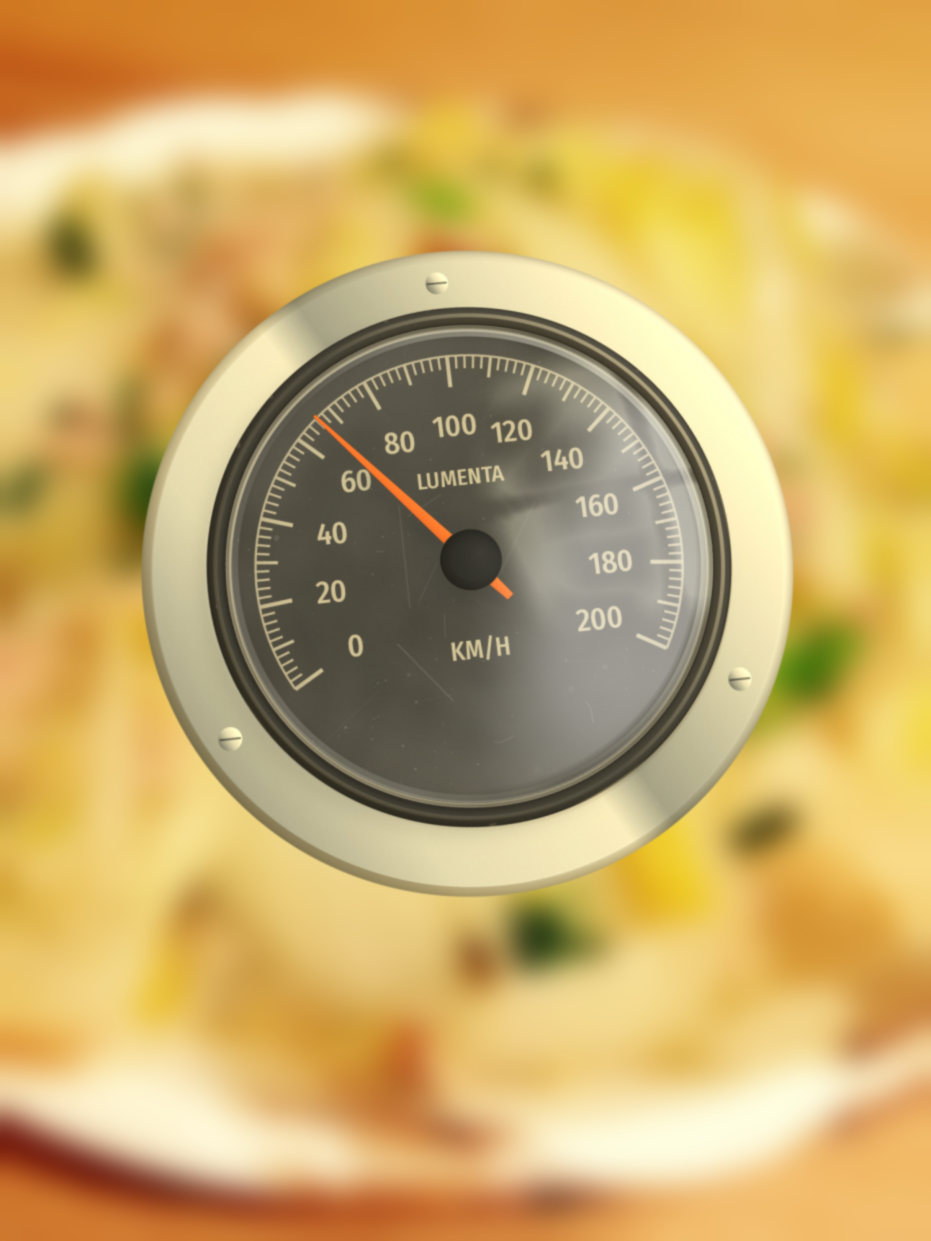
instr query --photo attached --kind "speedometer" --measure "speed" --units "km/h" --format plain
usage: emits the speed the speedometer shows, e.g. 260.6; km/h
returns 66; km/h
